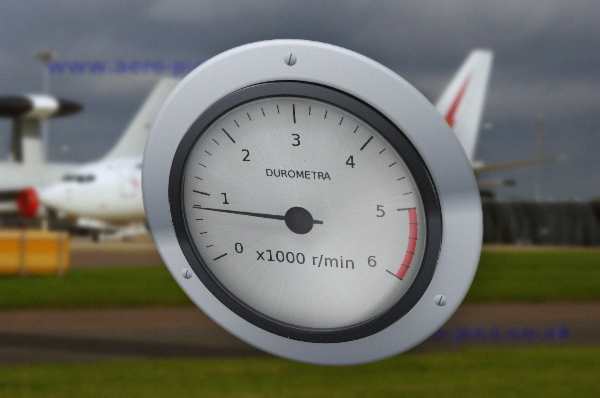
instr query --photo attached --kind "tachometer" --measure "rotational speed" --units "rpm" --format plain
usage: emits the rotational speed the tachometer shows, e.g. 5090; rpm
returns 800; rpm
